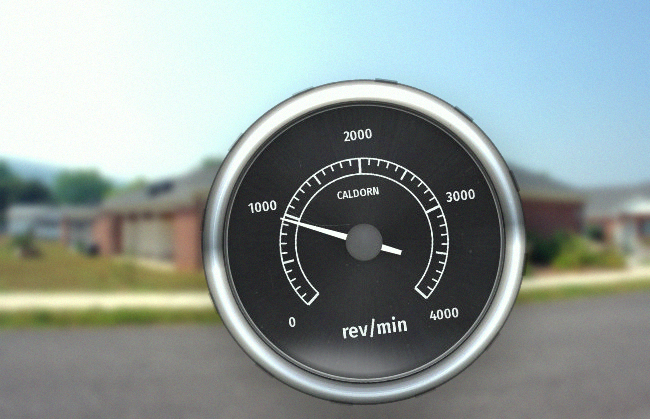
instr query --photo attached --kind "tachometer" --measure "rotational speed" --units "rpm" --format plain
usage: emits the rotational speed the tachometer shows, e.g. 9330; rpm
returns 950; rpm
